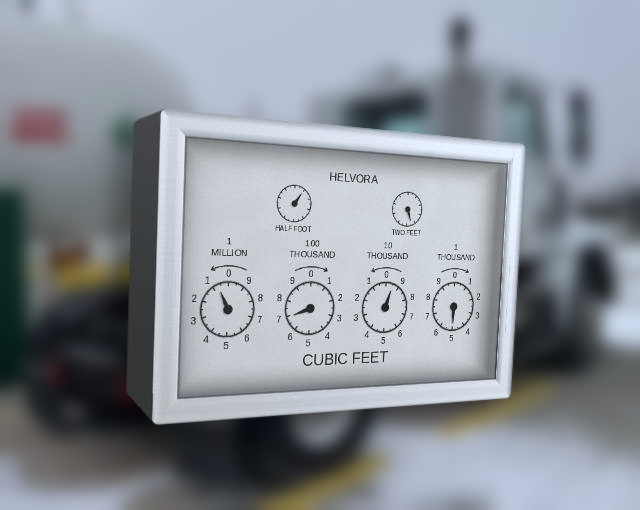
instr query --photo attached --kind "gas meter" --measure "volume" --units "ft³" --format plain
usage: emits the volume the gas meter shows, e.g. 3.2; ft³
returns 69500; ft³
